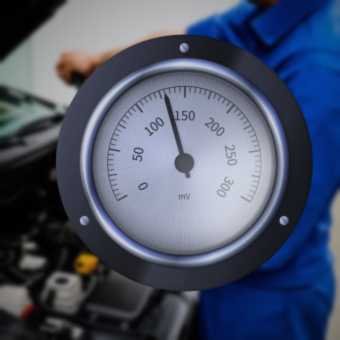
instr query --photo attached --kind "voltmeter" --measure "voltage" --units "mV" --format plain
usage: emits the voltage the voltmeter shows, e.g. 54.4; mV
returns 130; mV
